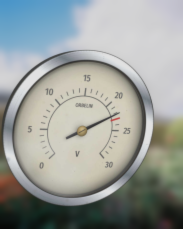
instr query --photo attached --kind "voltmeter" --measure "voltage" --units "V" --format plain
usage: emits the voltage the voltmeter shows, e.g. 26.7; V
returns 22; V
